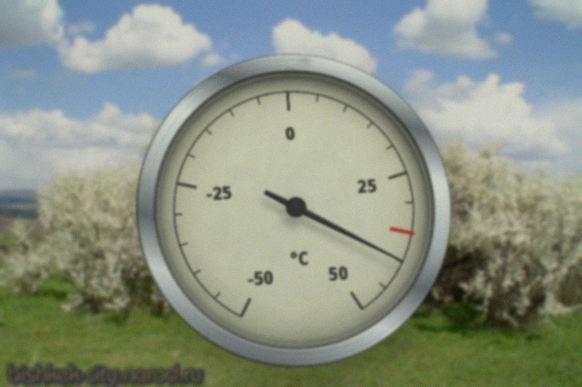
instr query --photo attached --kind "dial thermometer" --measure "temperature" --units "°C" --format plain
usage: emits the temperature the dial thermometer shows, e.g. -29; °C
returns 40; °C
